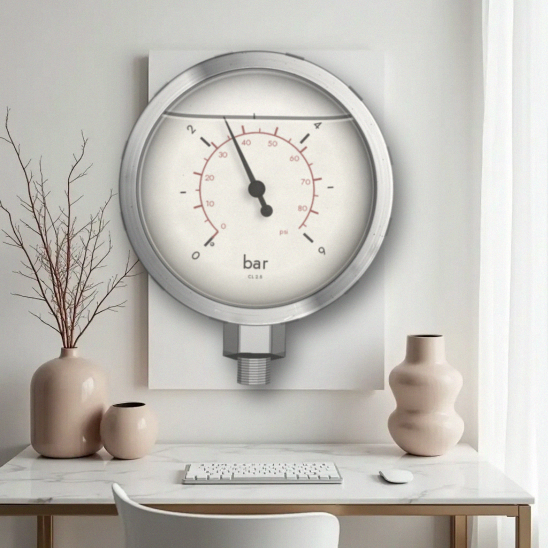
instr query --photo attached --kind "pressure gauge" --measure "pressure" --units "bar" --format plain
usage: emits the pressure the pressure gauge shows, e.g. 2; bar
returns 2.5; bar
